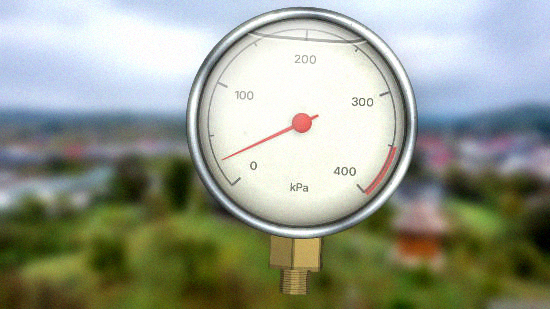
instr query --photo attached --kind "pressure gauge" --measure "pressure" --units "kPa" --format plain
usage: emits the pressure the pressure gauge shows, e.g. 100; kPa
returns 25; kPa
